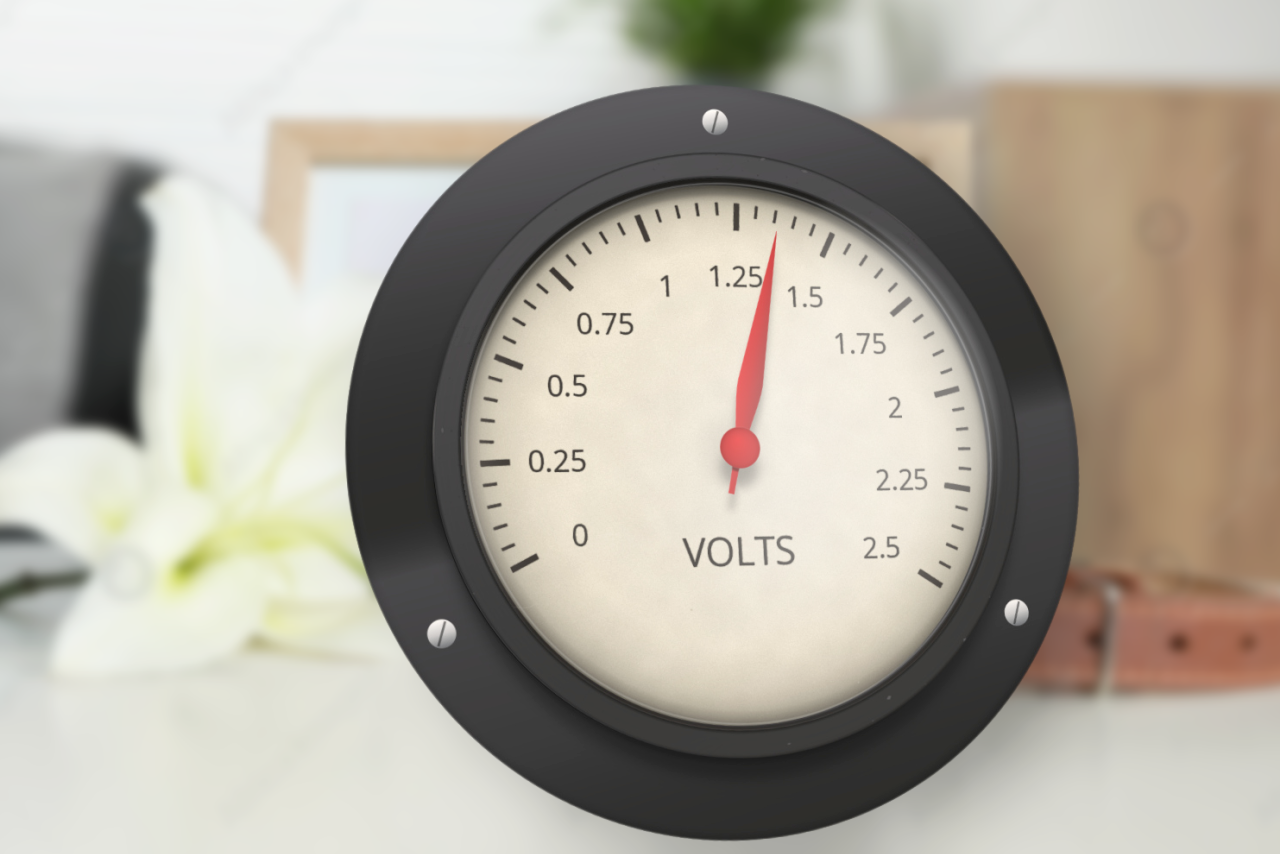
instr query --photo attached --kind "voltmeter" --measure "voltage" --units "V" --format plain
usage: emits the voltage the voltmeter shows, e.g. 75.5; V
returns 1.35; V
